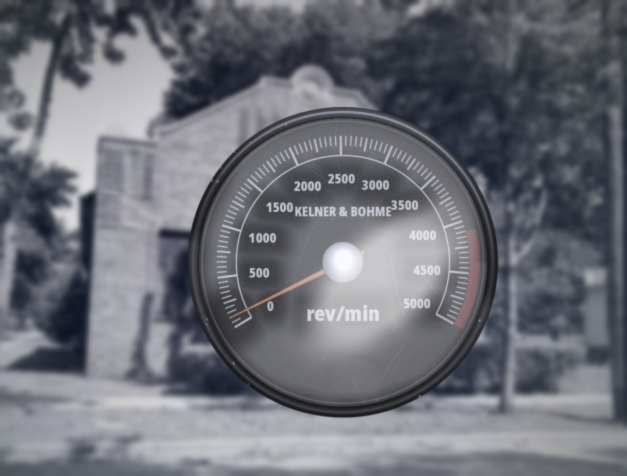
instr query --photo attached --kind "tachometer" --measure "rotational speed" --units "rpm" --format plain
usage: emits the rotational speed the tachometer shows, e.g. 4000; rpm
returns 100; rpm
